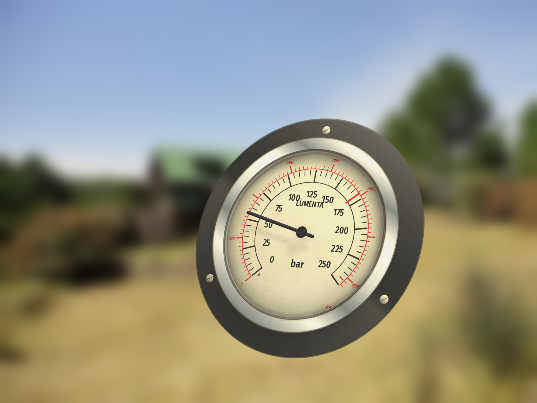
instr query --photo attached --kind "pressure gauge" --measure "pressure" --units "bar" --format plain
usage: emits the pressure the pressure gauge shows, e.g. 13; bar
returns 55; bar
